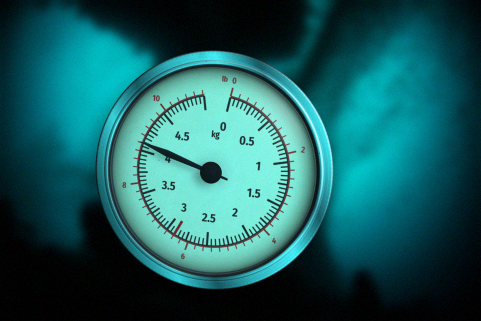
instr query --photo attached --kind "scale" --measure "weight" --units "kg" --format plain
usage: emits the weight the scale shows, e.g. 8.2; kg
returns 4.1; kg
